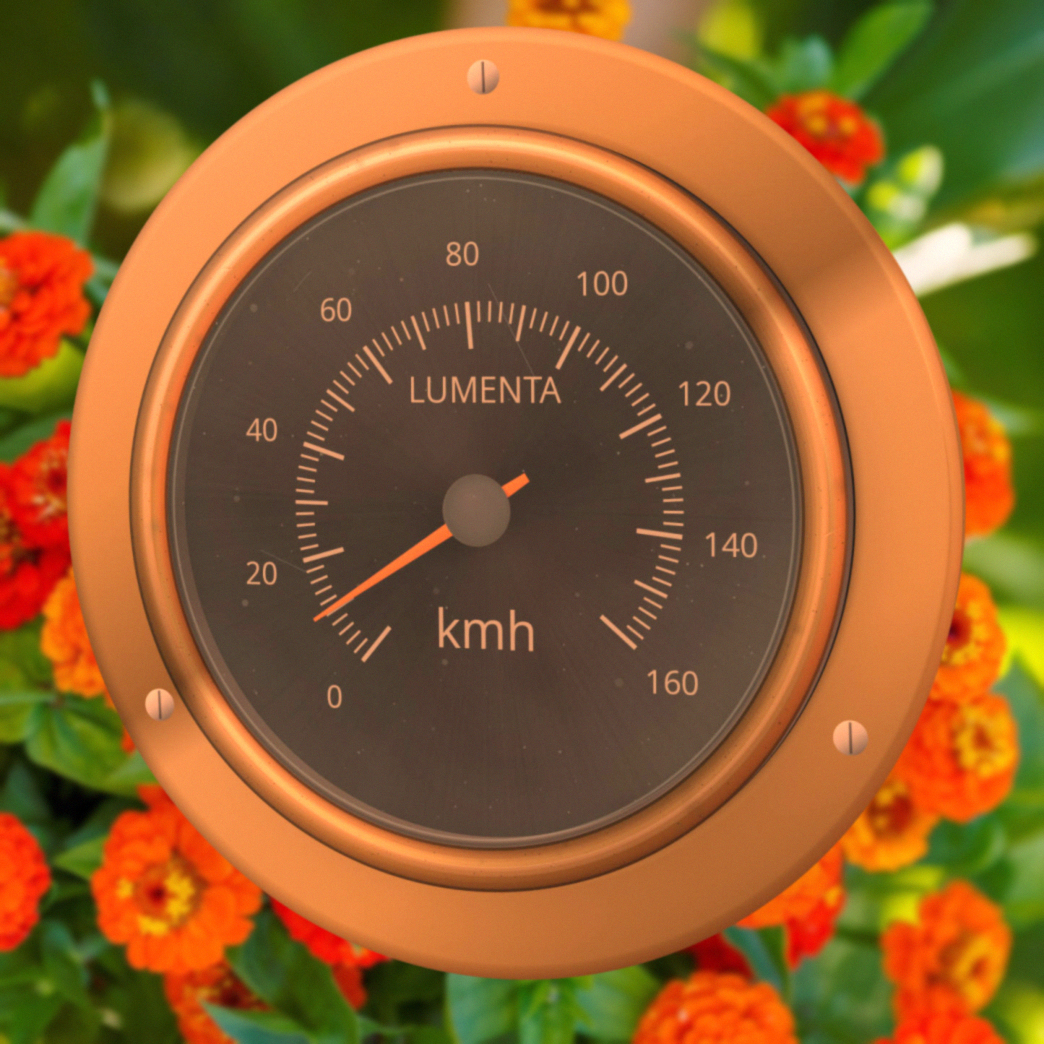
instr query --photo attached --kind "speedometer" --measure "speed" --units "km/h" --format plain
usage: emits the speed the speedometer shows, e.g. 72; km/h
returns 10; km/h
